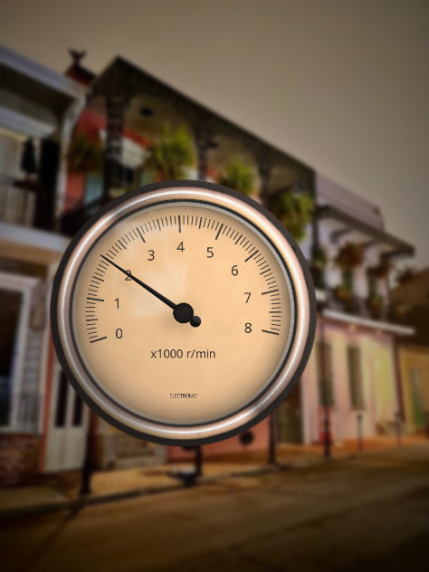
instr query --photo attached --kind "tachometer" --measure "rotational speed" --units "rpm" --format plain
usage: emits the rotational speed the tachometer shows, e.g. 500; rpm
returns 2000; rpm
